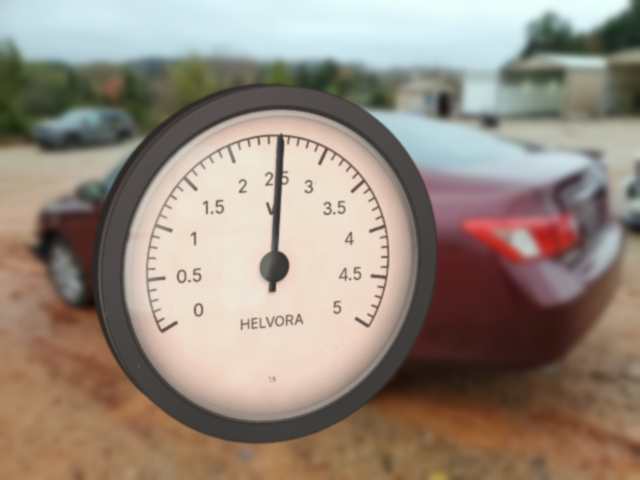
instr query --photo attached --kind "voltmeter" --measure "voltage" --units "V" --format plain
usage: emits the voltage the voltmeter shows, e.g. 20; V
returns 2.5; V
